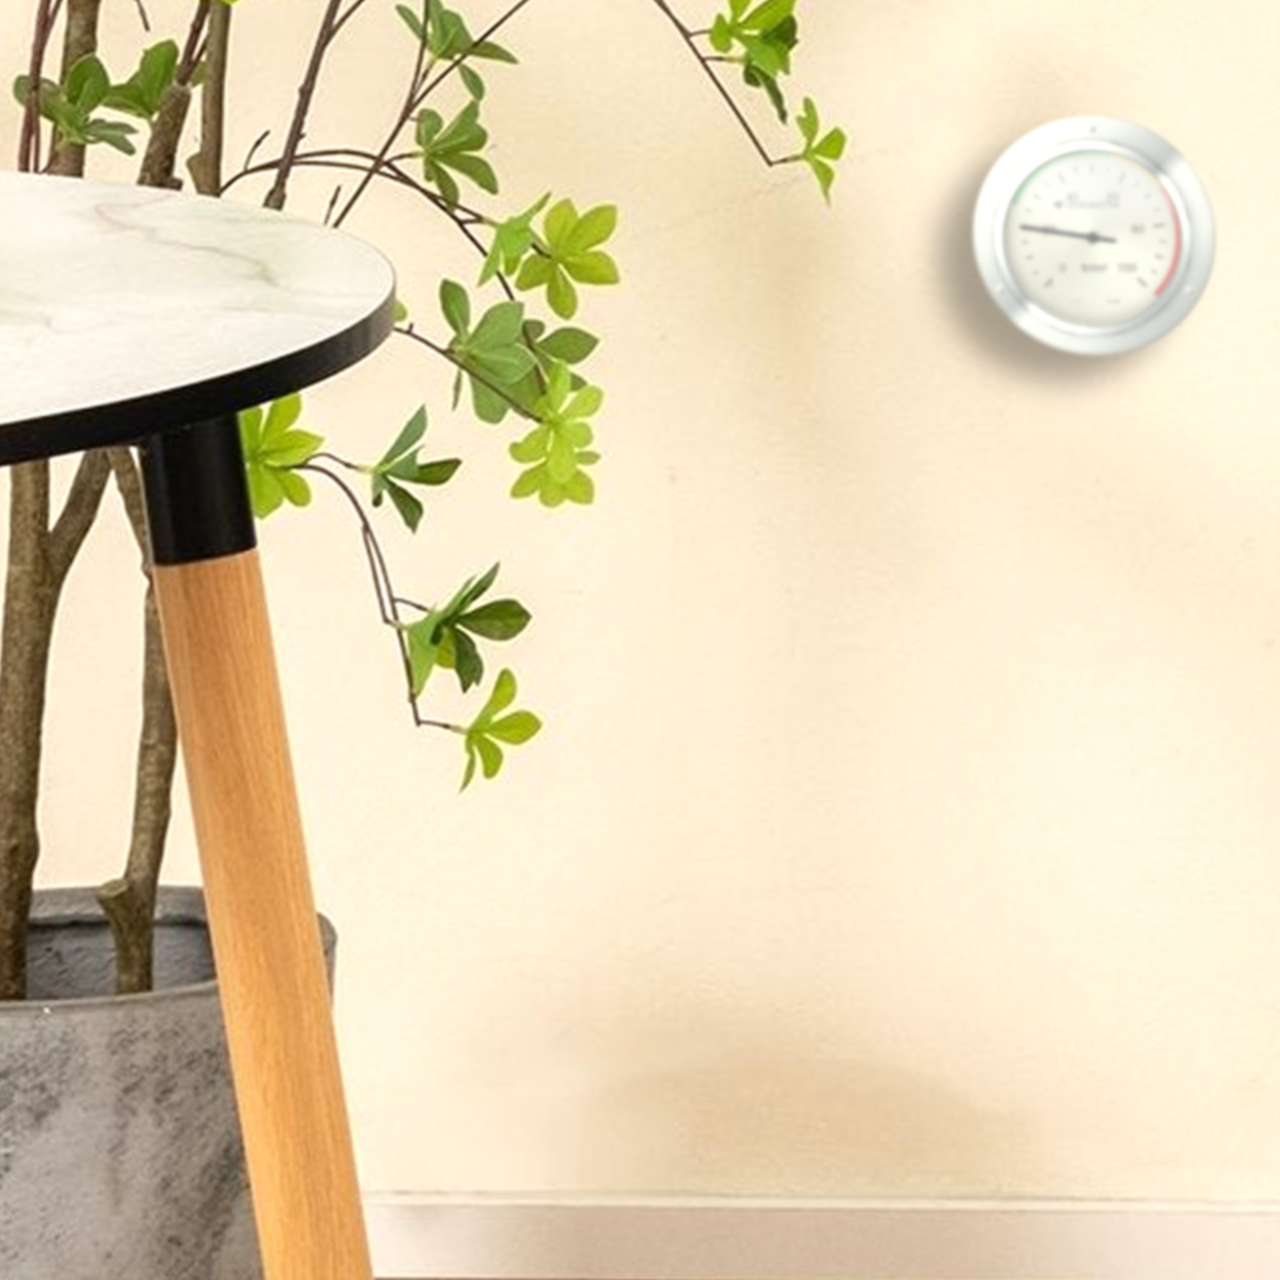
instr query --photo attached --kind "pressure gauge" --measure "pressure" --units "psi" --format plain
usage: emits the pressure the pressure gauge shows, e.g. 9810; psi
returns 20; psi
